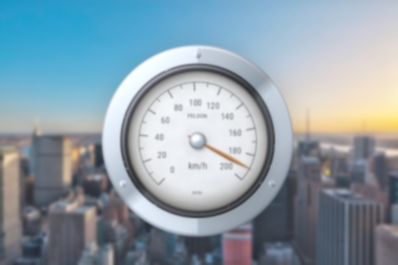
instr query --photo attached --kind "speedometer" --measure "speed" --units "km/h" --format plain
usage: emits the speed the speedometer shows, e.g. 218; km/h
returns 190; km/h
